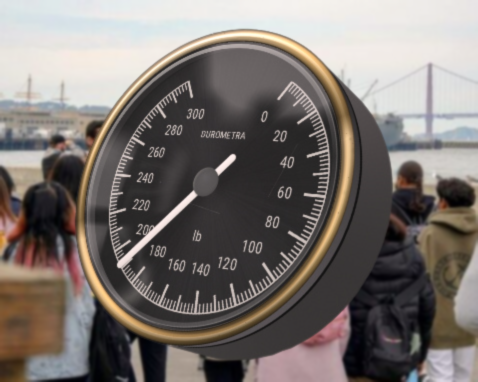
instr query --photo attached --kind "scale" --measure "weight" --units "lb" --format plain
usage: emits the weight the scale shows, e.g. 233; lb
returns 190; lb
